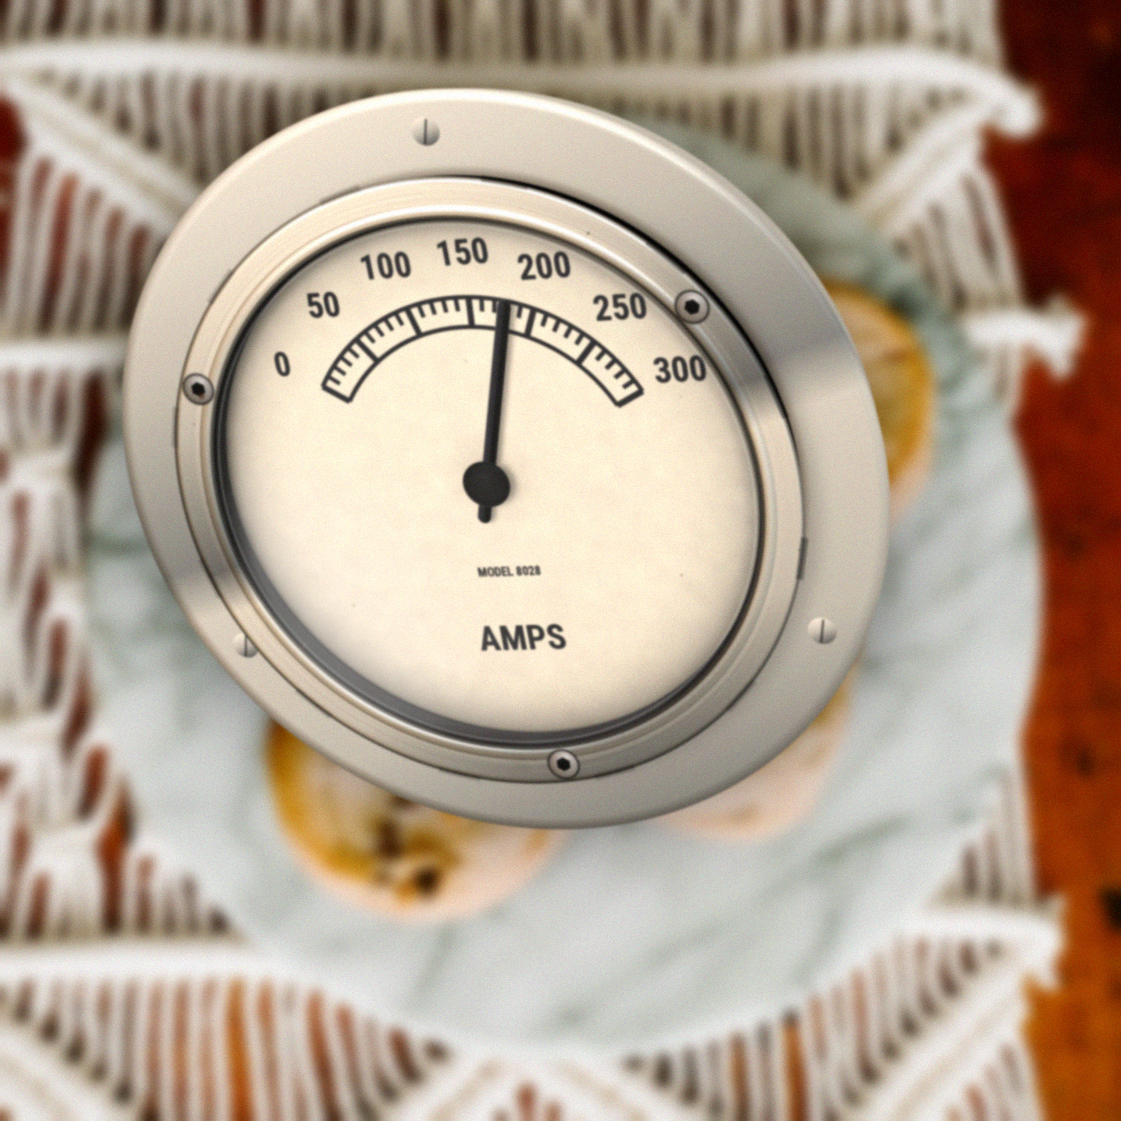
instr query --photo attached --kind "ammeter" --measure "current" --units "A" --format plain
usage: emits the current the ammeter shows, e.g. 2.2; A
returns 180; A
